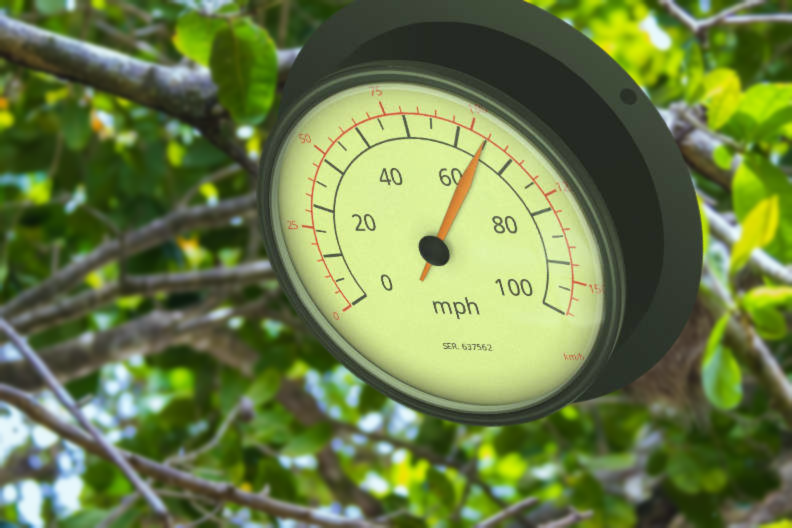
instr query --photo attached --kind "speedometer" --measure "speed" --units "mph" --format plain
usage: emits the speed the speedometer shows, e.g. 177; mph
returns 65; mph
